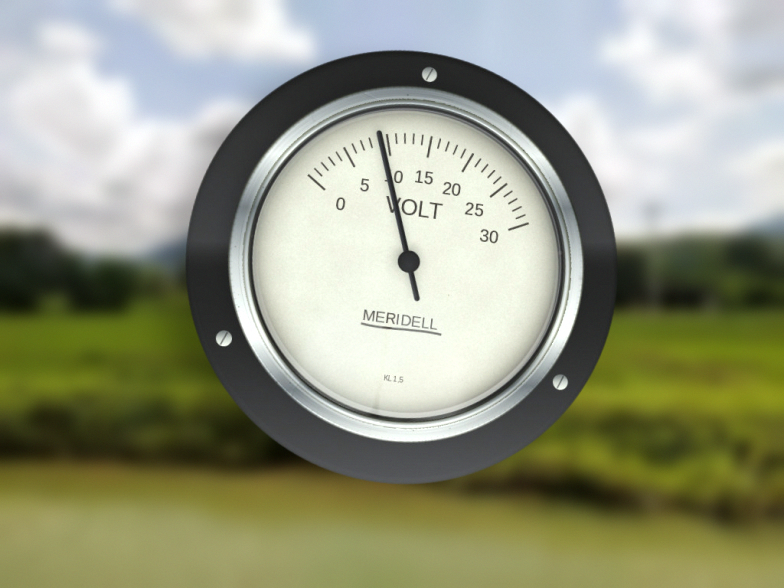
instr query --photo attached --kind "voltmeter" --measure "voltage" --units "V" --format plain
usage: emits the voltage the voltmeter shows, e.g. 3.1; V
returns 9; V
